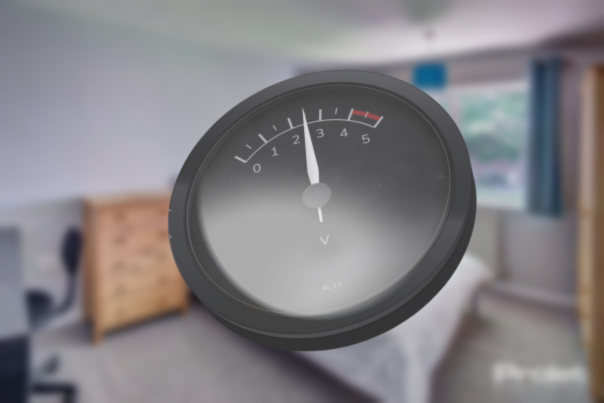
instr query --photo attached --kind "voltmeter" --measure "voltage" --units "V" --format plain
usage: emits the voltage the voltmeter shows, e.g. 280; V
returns 2.5; V
